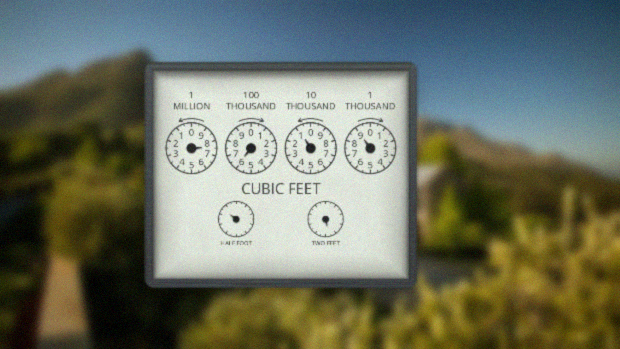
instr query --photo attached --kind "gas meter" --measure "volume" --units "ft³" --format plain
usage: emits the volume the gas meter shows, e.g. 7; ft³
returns 760900; ft³
